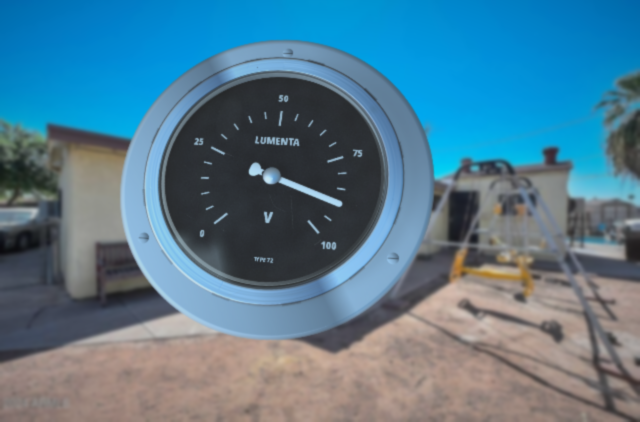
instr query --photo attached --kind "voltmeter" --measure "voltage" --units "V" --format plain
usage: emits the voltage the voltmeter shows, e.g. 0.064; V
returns 90; V
